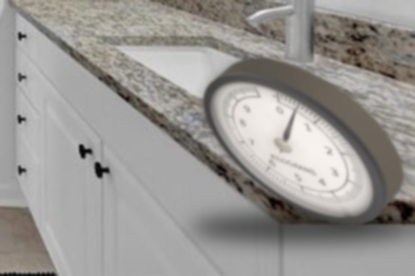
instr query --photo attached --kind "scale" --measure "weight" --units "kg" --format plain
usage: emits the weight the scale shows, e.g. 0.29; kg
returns 0.5; kg
